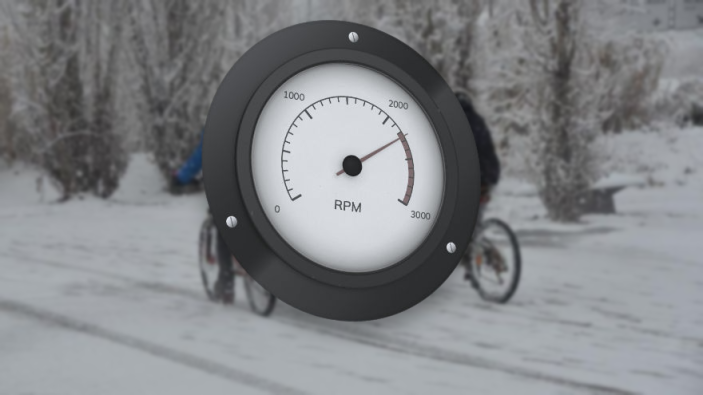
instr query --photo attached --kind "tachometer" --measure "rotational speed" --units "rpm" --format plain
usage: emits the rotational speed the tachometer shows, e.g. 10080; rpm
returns 2250; rpm
